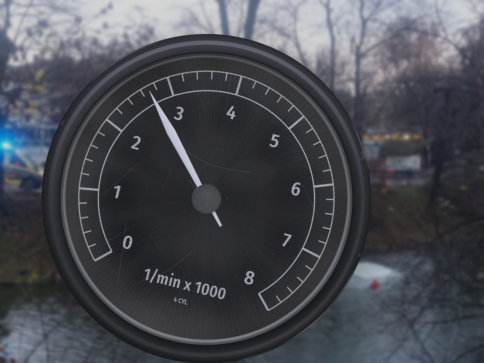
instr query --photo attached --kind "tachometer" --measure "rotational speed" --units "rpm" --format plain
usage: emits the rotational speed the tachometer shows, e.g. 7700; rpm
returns 2700; rpm
